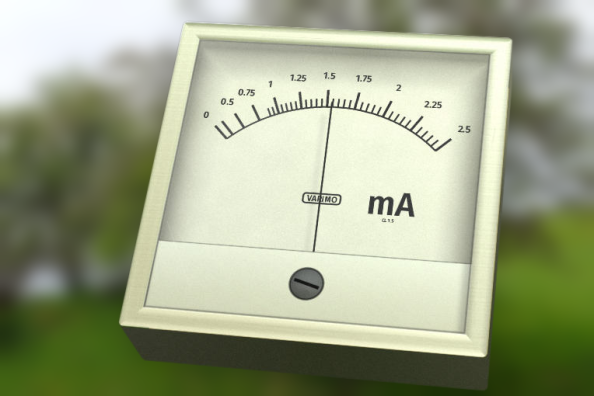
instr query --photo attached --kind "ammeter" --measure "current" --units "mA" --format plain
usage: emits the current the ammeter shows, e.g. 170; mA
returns 1.55; mA
